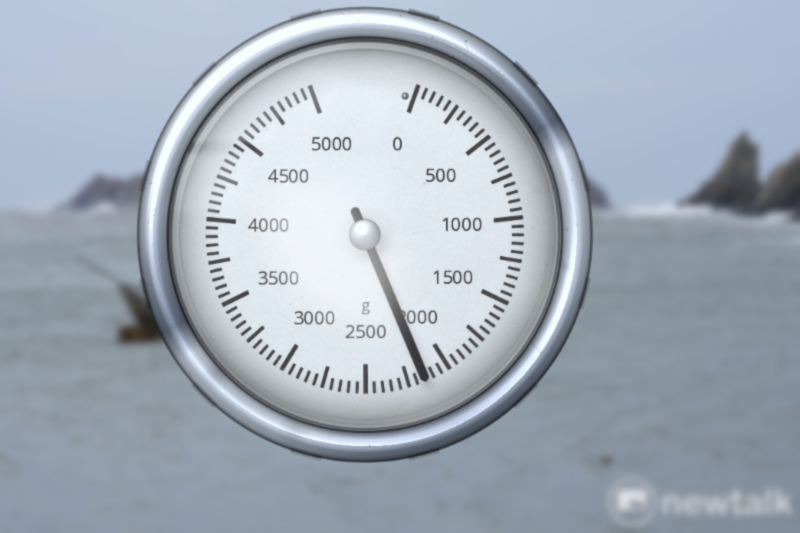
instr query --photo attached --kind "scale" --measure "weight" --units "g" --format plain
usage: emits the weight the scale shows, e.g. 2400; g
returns 2150; g
